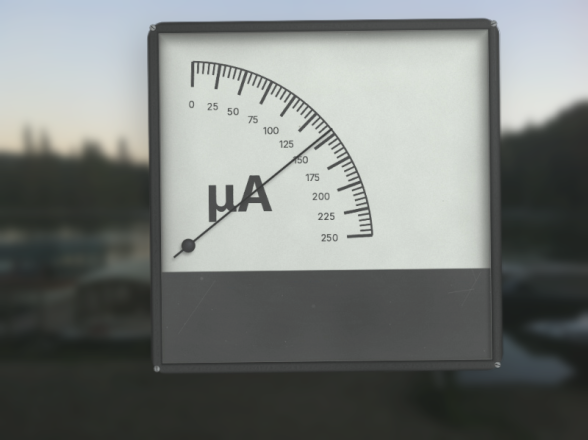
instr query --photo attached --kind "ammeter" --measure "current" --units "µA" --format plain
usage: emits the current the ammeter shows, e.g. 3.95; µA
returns 145; µA
